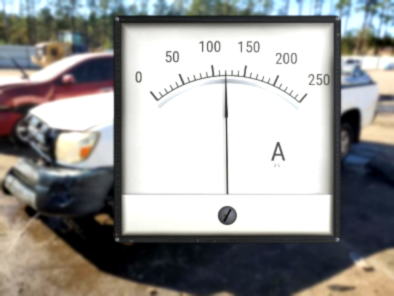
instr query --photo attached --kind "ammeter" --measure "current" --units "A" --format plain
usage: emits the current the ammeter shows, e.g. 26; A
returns 120; A
